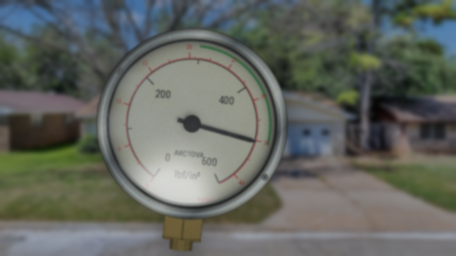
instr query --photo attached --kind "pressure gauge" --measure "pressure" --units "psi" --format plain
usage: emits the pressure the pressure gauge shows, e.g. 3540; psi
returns 500; psi
